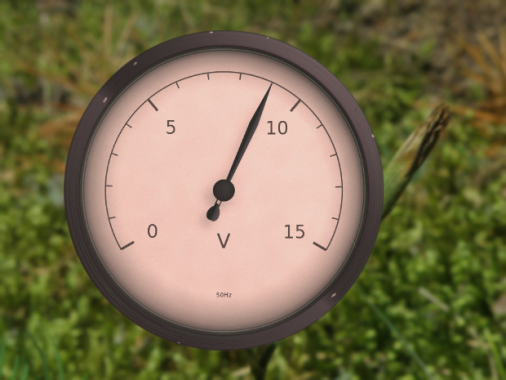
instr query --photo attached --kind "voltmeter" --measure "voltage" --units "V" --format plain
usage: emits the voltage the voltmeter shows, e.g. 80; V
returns 9; V
